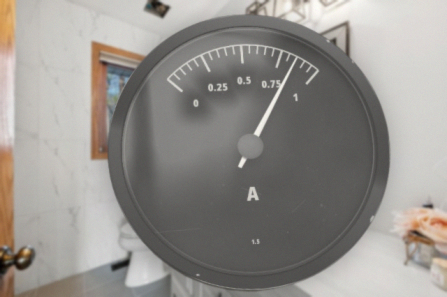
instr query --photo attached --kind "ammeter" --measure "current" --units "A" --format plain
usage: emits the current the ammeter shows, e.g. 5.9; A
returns 0.85; A
